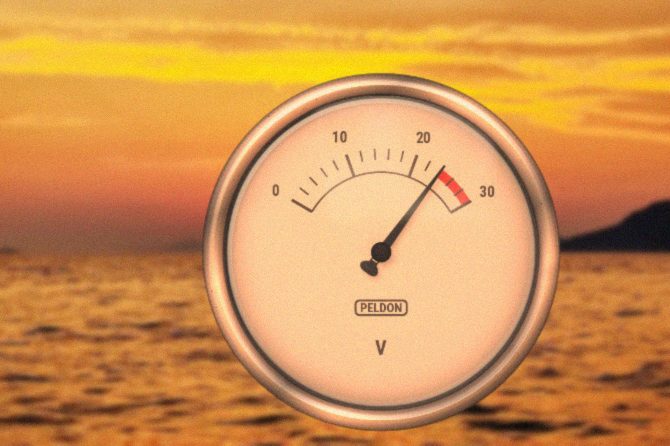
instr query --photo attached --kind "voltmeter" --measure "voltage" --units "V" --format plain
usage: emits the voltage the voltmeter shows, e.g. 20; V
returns 24; V
